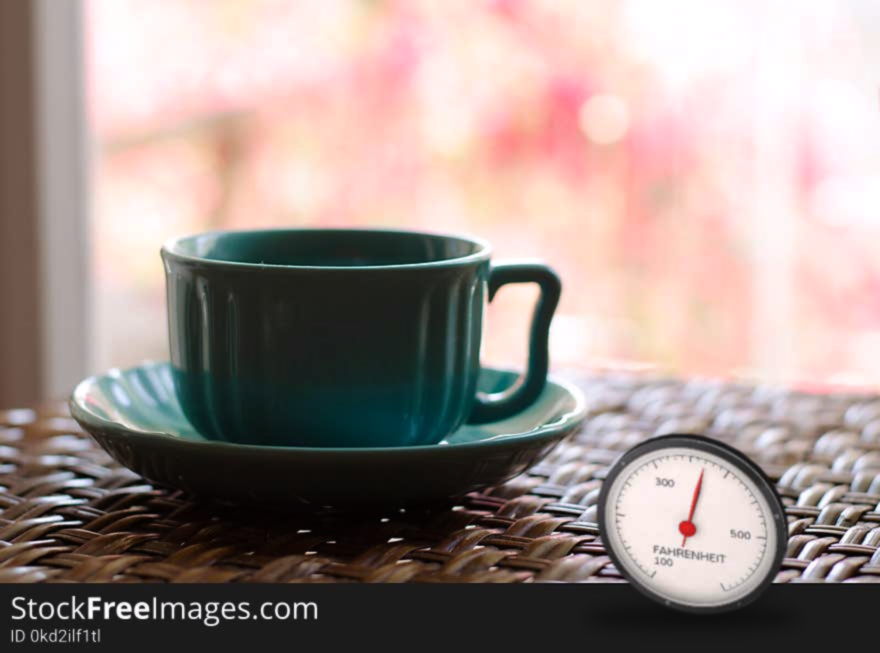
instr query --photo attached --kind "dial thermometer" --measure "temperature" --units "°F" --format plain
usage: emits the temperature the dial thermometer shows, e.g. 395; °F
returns 370; °F
